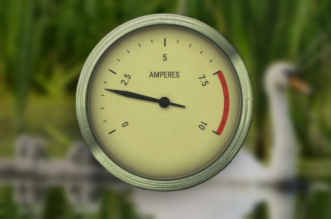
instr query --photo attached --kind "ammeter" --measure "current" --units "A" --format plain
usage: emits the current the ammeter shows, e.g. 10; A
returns 1.75; A
